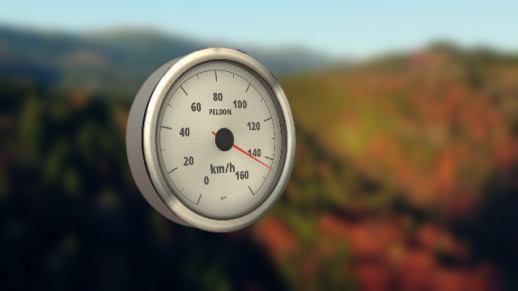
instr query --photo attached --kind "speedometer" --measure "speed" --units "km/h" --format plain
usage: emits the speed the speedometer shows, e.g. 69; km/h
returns 145; km/h
